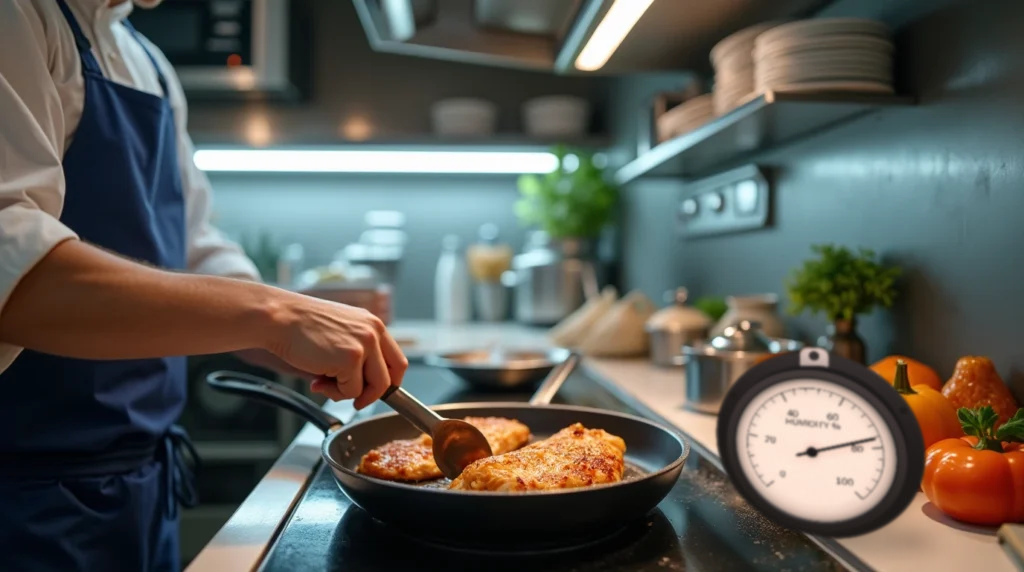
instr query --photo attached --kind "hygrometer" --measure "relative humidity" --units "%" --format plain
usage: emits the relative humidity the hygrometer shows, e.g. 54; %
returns 76; %
